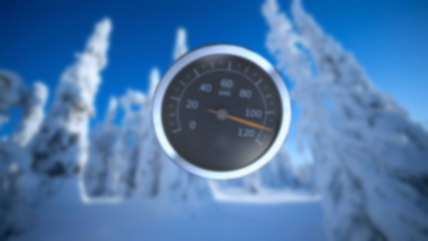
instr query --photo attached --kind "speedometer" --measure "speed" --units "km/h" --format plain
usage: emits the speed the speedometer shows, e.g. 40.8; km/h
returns 110; km/h
